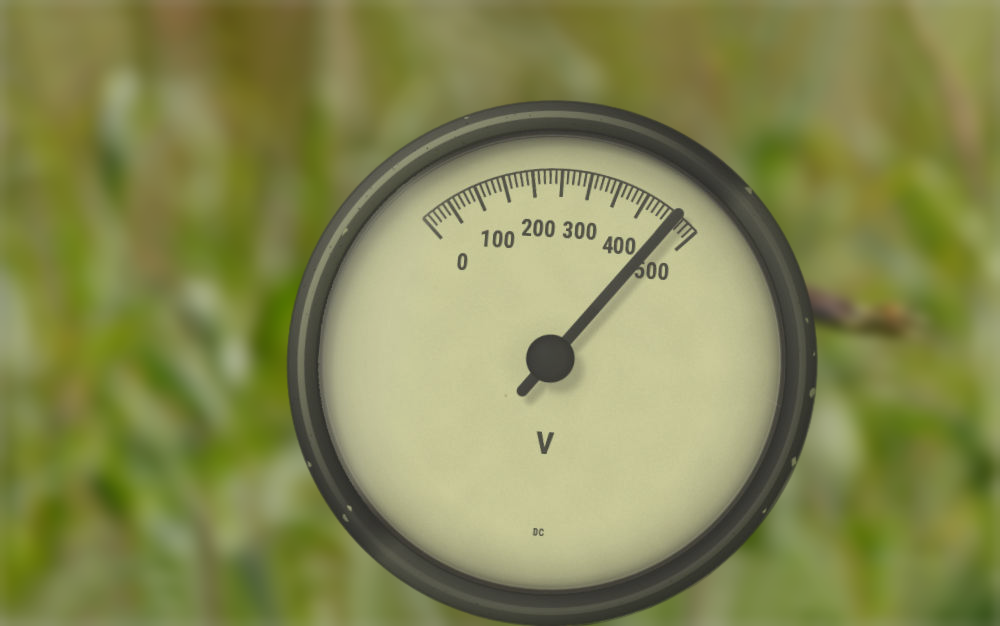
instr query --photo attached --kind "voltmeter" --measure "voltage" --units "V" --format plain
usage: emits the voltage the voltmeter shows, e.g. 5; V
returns 460; V
